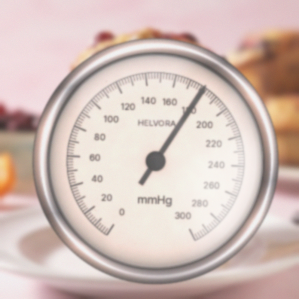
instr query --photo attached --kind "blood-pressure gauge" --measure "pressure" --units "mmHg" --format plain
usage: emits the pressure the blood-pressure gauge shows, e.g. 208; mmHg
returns 180; mmHg
